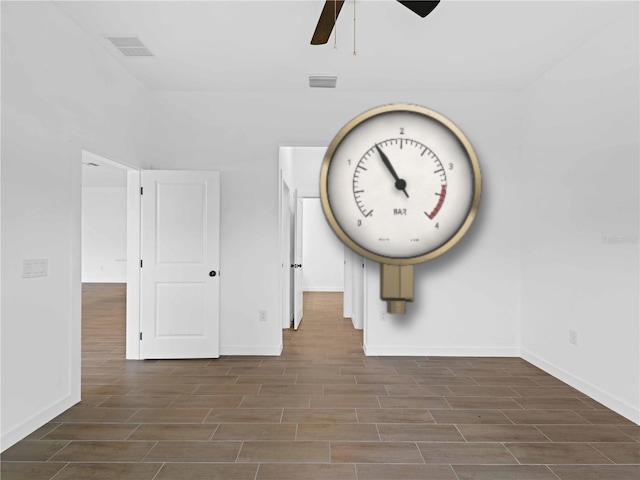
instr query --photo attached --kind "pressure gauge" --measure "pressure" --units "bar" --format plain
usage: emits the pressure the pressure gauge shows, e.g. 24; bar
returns 1.5; bar
